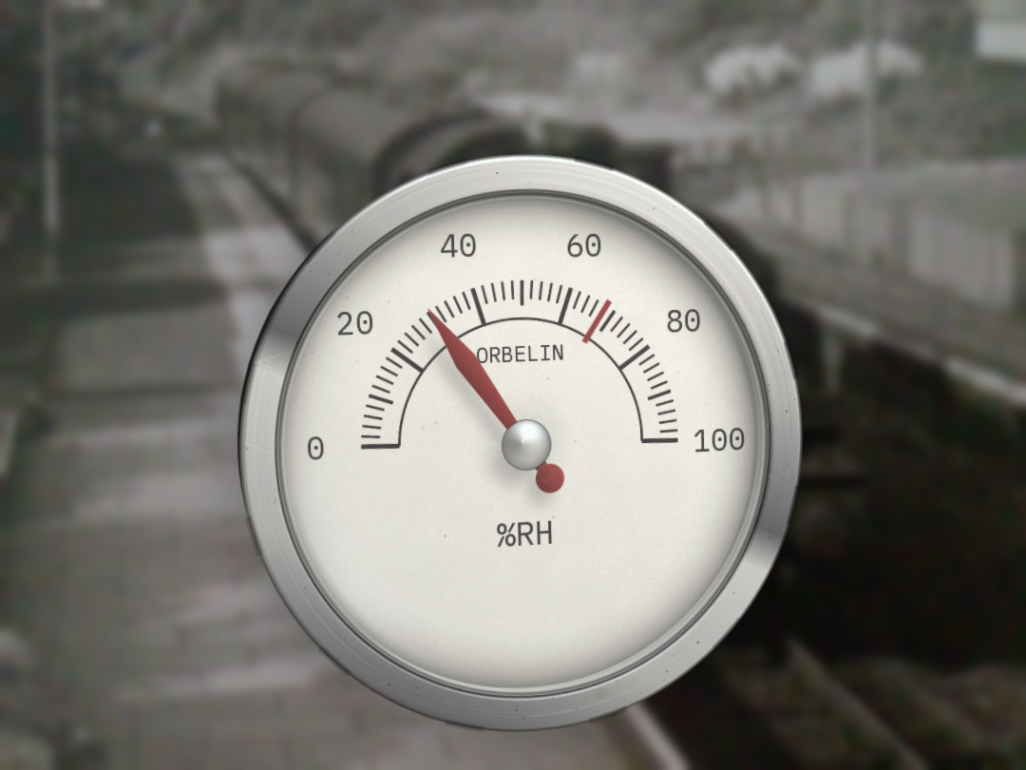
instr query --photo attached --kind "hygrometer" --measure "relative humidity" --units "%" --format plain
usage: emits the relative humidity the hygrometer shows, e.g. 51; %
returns 30; %
